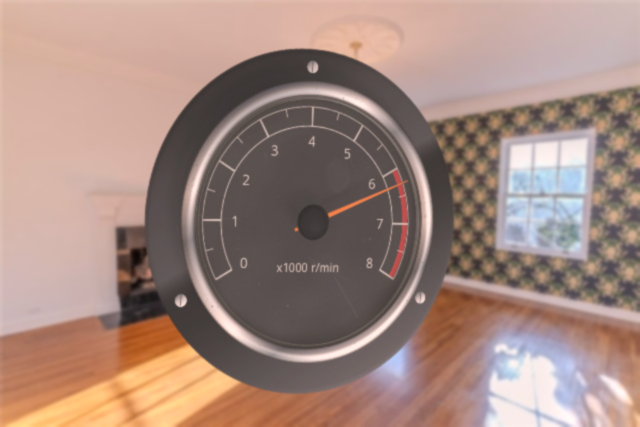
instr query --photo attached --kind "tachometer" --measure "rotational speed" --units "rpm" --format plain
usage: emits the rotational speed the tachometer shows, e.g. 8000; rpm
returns 6250; rpm
